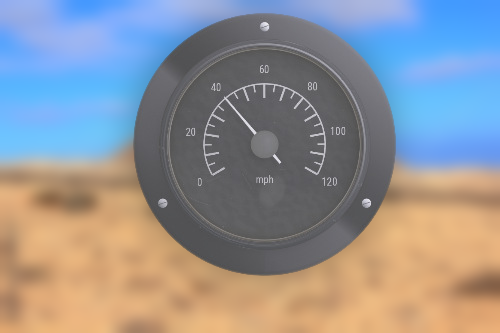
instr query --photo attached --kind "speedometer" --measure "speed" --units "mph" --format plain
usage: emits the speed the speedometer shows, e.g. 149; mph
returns 40; mph
